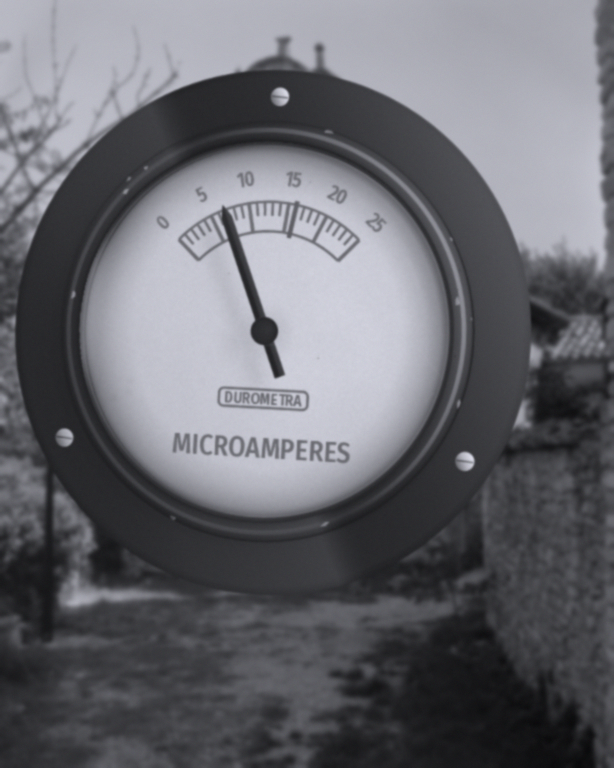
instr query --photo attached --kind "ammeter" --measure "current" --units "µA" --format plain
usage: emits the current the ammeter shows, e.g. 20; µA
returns 7; µA
